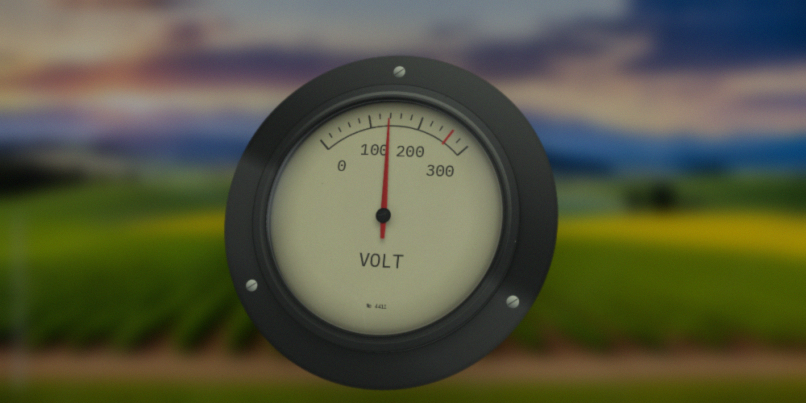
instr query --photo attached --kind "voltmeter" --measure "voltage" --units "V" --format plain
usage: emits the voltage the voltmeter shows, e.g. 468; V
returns 140; V
